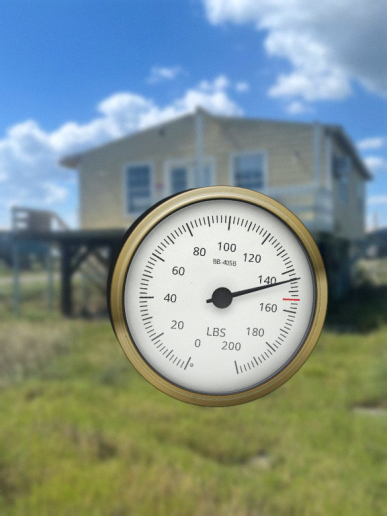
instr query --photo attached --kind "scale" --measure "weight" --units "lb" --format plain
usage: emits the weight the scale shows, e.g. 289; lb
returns 144; lb
